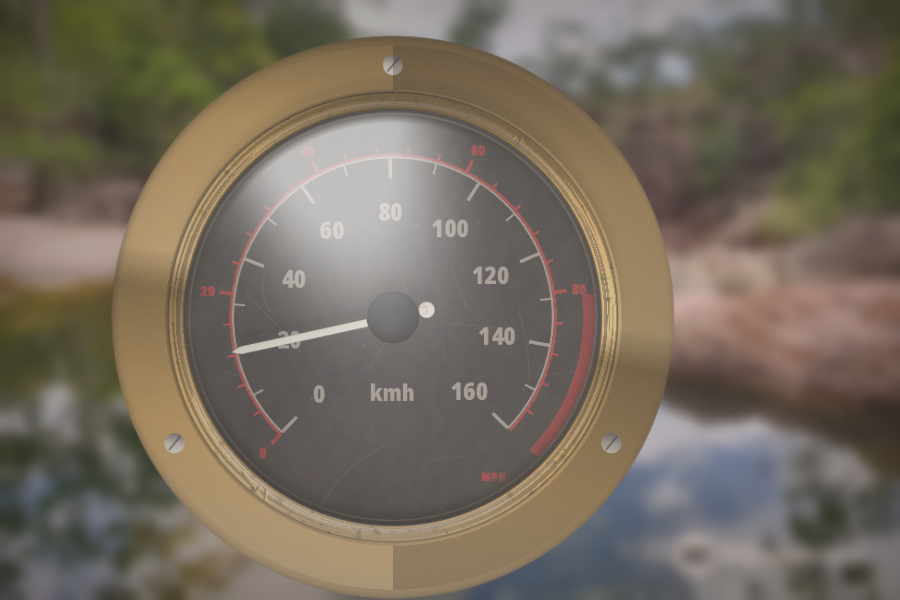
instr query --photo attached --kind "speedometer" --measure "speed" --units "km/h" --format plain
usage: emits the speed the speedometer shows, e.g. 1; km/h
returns 20; km/h
